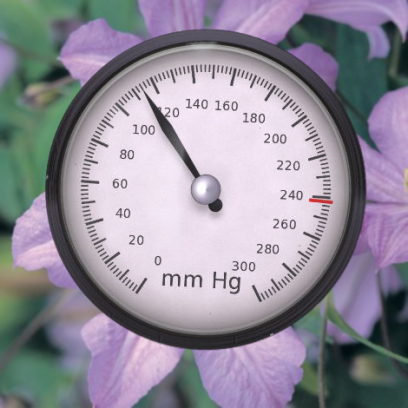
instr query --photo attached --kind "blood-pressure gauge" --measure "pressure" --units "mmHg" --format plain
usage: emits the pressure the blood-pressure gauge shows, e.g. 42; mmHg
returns 114; mmHg
